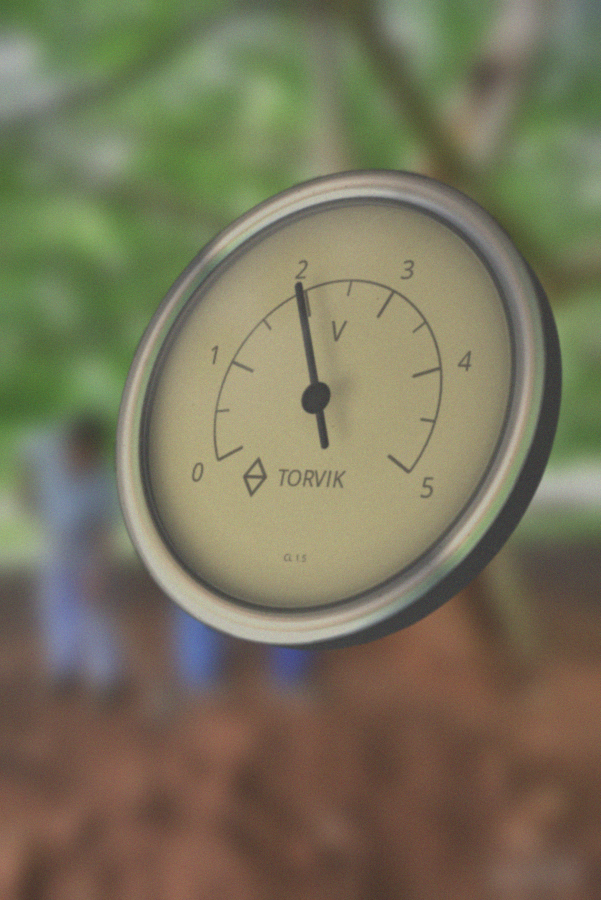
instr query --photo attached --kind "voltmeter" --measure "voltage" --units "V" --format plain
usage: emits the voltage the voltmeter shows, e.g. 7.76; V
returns 2; V
